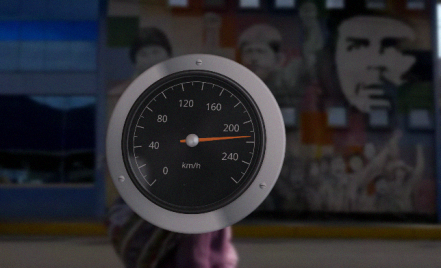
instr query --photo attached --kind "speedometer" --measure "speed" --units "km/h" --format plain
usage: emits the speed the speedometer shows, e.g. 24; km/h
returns 215; km/h
